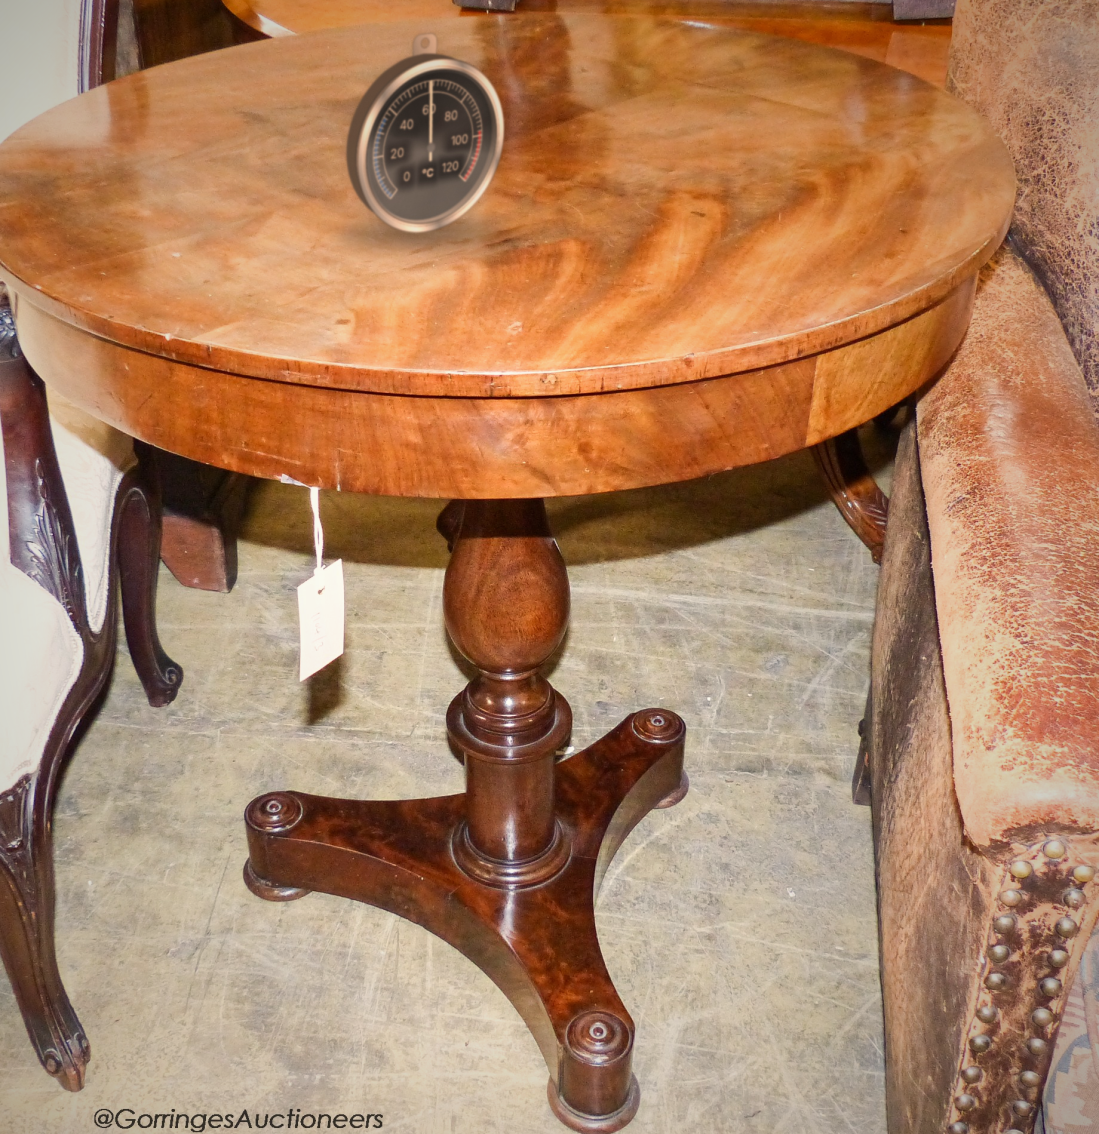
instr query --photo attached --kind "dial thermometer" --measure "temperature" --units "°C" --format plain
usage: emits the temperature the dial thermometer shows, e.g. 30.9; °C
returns 60; °C
